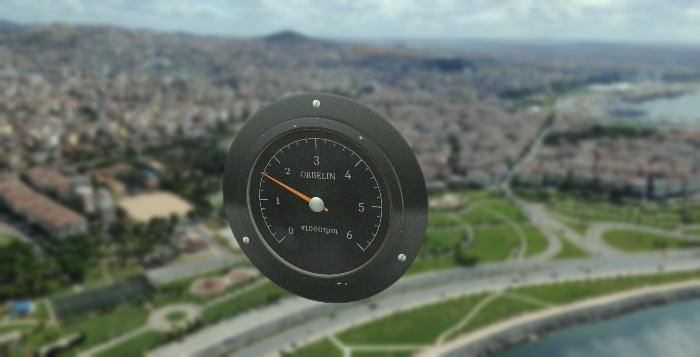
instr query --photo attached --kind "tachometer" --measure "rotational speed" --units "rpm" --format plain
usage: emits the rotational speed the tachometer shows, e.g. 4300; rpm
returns 1600; rpm
